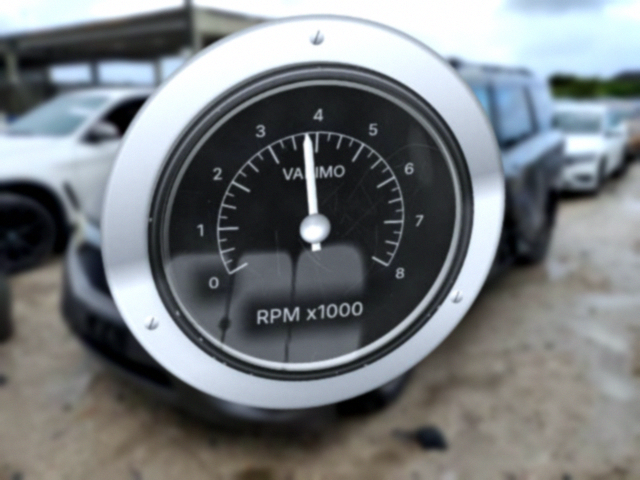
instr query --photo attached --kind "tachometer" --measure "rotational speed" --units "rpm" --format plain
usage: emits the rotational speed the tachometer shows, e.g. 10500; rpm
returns 3750; rpm
